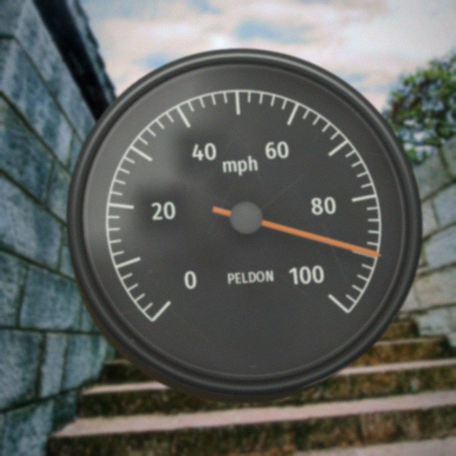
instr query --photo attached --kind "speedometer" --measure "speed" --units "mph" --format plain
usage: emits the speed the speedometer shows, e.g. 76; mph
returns 90; mph
